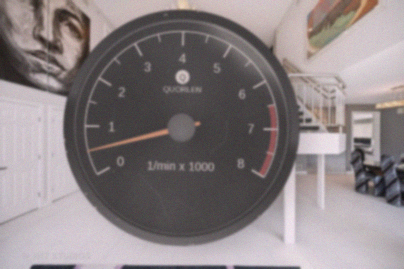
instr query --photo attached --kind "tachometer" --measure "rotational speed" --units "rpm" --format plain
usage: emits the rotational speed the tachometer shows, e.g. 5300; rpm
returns 500; rpm
